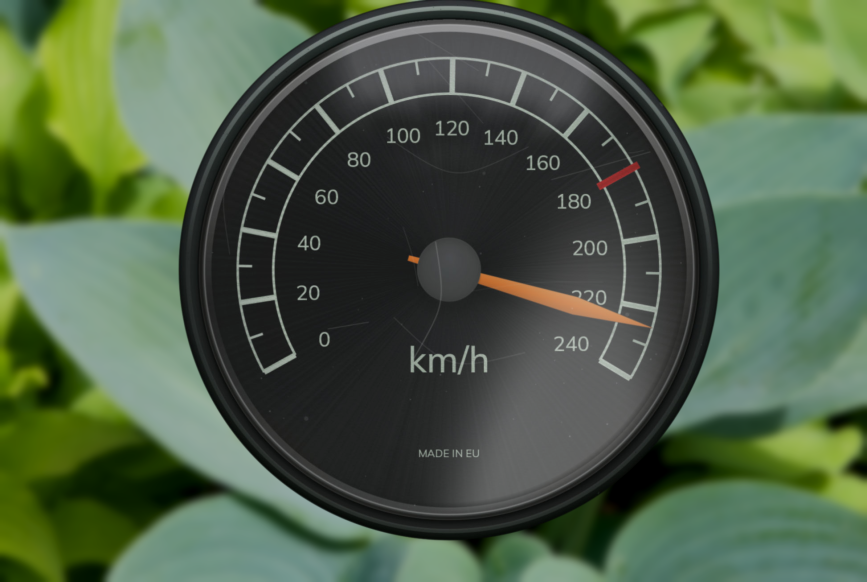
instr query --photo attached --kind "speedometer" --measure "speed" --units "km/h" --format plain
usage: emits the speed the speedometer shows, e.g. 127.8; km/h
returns 225; km/h
